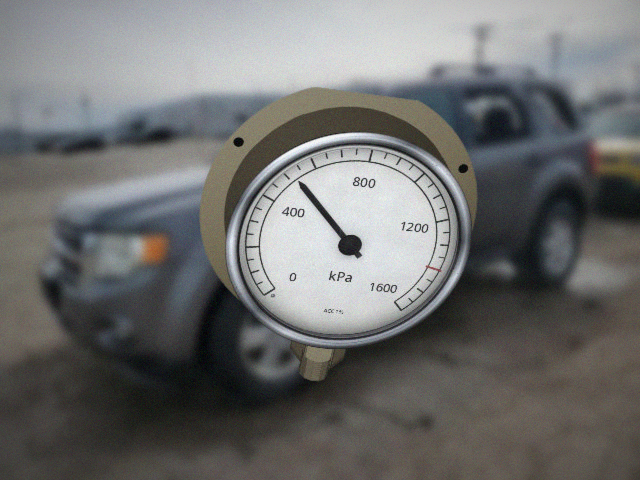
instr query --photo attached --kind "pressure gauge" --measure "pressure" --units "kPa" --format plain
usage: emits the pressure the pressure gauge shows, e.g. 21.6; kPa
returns 525; kPa
